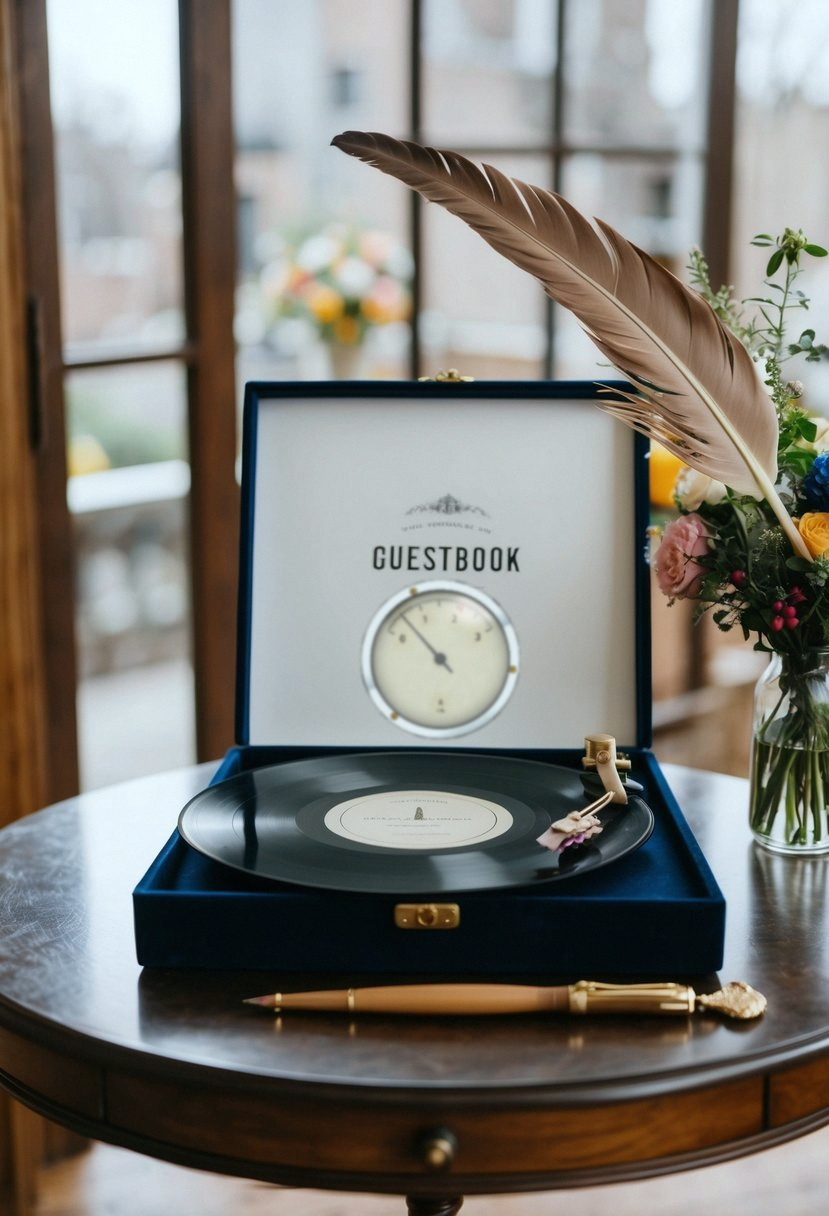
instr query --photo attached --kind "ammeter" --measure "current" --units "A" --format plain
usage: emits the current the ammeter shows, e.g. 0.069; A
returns 0.5; A
